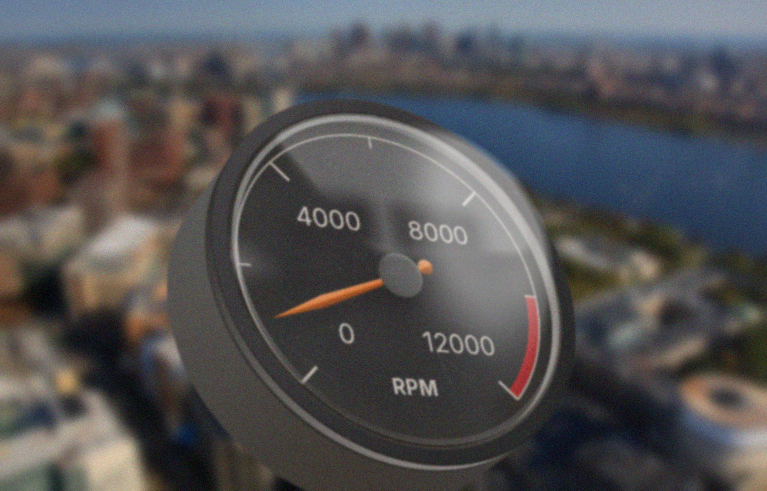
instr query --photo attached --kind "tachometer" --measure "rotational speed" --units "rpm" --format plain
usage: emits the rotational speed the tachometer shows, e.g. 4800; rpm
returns 1000; rpm
